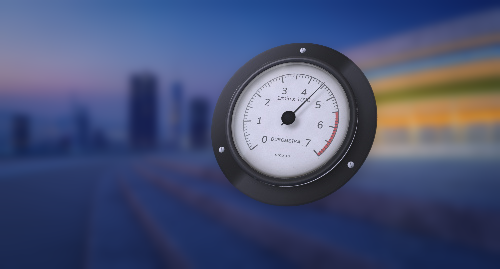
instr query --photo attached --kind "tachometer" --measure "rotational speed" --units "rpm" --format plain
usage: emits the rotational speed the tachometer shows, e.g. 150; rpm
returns 4500; rpm
